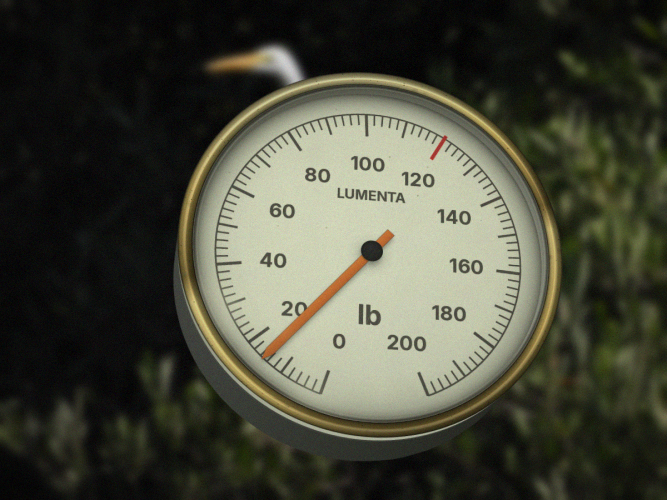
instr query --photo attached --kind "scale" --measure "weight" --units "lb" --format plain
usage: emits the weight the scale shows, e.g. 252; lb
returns 15; lb
